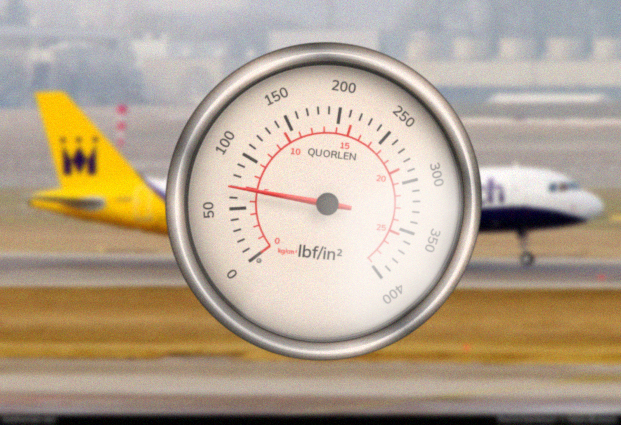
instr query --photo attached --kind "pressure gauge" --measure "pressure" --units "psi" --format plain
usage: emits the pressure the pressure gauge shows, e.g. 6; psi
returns 70; psi
